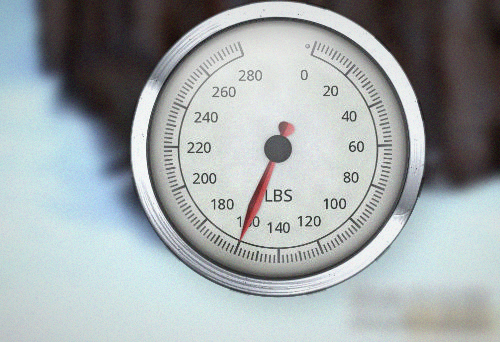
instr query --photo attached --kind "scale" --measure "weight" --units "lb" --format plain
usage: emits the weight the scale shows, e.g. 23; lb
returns 160; lb
